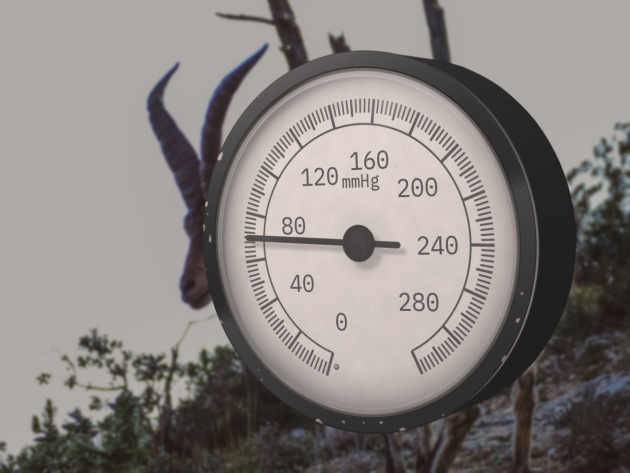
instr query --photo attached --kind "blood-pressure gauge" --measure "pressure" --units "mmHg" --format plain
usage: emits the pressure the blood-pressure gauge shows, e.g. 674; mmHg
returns 70; mmHg
